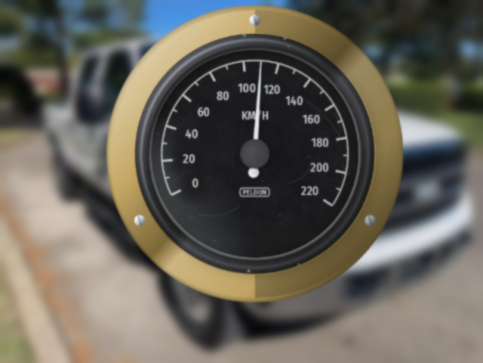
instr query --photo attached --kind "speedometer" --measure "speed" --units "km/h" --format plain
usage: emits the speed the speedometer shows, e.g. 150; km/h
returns 110; km/h
